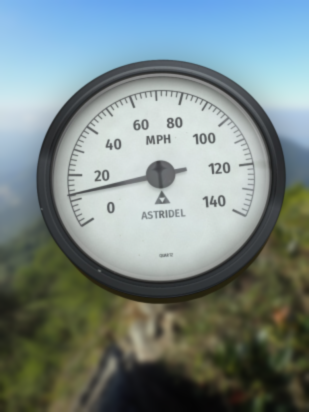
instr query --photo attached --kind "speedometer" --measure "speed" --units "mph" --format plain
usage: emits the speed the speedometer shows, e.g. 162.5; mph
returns 12; mph
